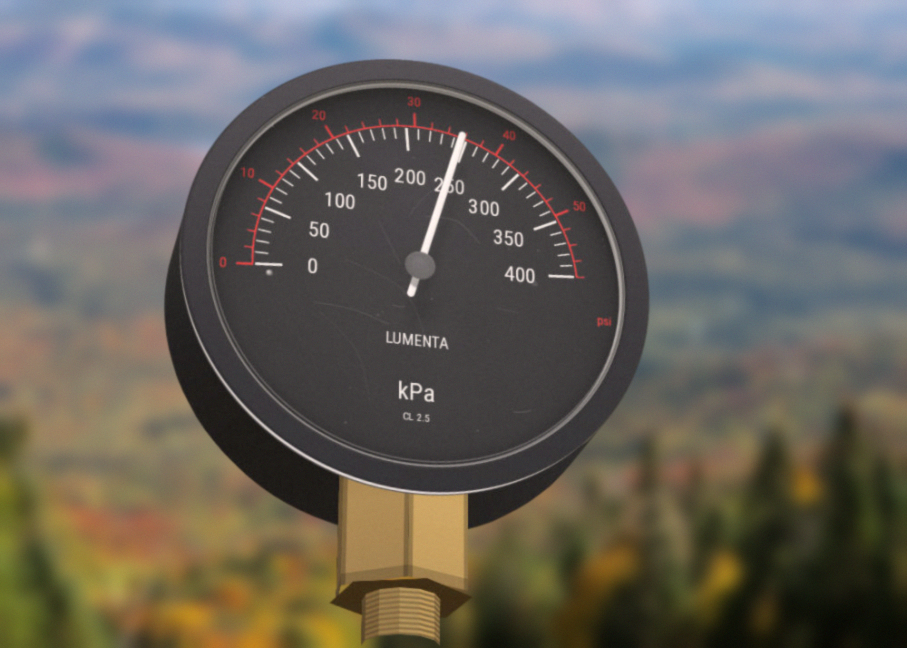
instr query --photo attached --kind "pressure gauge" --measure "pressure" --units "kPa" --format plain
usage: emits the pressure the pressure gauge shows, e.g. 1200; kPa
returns 245; kPa
